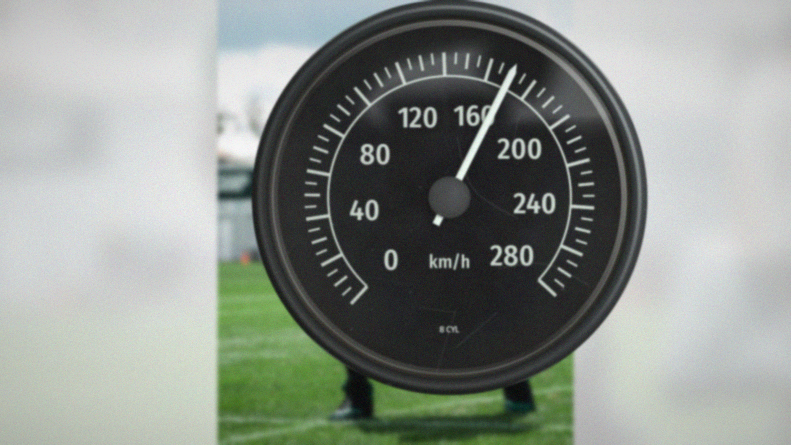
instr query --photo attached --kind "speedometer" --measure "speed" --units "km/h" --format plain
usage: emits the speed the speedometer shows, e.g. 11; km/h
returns 170; km/h
